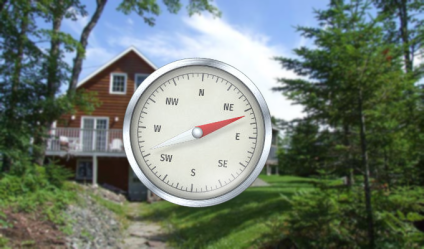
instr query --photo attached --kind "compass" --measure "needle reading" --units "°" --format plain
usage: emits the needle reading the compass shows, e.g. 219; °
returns 65; °
